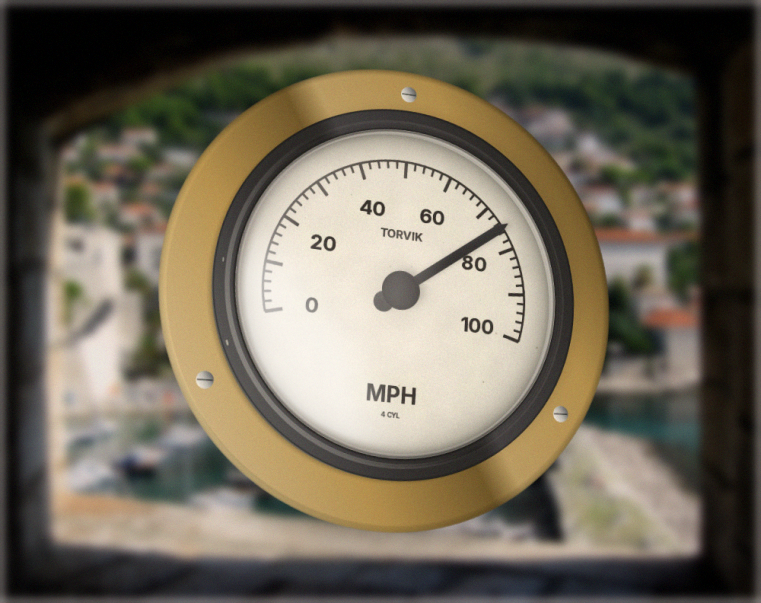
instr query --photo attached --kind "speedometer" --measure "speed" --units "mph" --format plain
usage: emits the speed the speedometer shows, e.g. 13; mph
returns 75; mph
